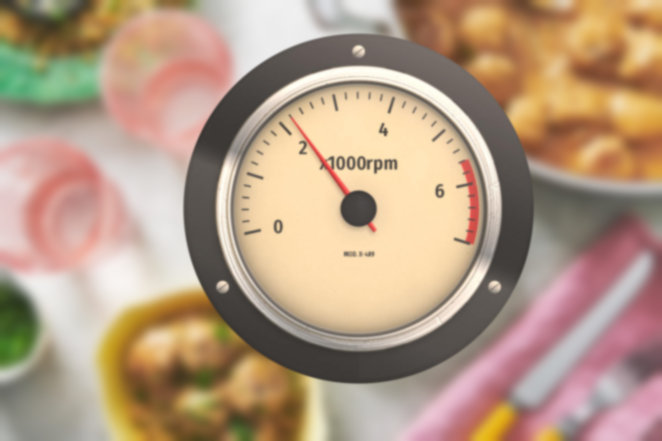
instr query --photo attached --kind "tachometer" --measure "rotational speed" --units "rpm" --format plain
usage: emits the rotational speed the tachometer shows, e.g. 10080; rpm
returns 2200; rpm
